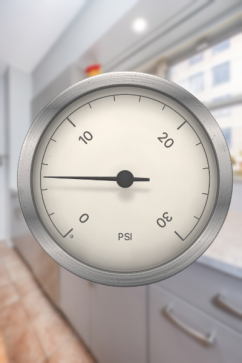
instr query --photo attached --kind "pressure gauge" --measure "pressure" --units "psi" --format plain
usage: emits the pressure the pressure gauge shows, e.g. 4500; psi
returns 5; psi
